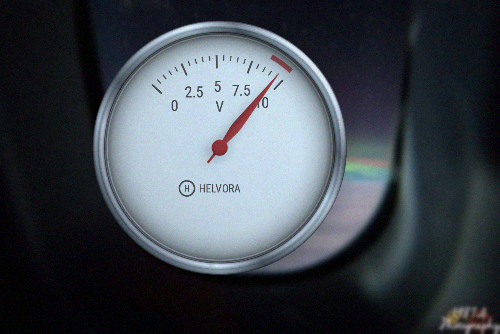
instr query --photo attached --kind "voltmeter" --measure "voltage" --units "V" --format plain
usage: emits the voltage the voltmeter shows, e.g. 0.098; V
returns 9.5; V
